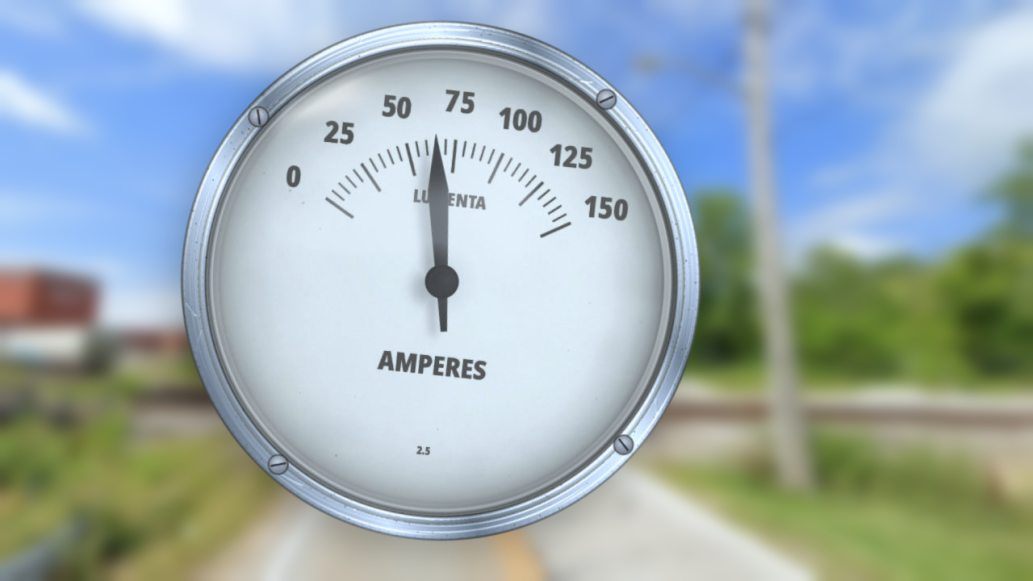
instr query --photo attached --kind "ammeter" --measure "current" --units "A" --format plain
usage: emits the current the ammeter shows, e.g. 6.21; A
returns 65; A
